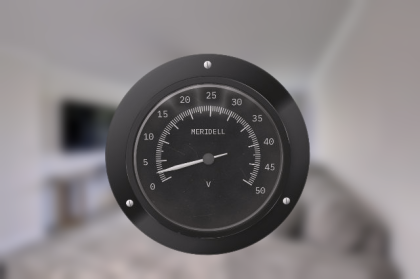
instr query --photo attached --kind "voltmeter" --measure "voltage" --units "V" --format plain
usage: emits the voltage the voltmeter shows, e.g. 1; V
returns 2.5; V
